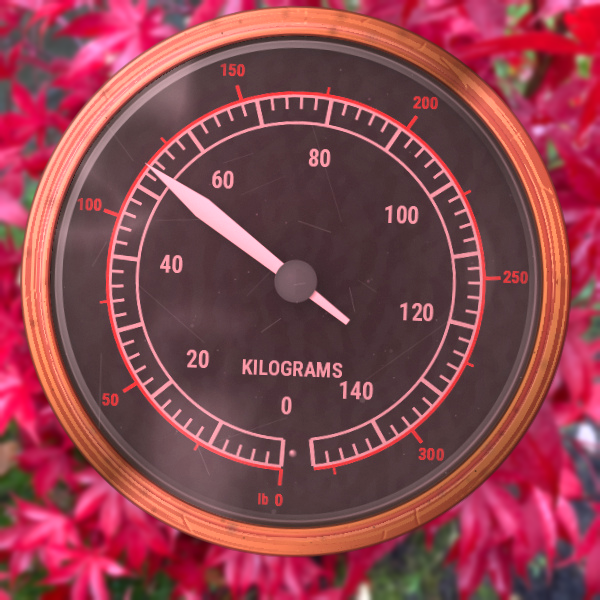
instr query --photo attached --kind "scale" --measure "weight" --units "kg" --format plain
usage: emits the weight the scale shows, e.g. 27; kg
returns 53; kg
